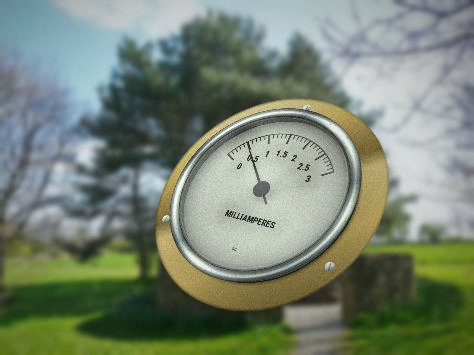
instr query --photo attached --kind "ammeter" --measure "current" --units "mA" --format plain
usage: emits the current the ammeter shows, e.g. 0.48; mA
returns 0.5; mA
